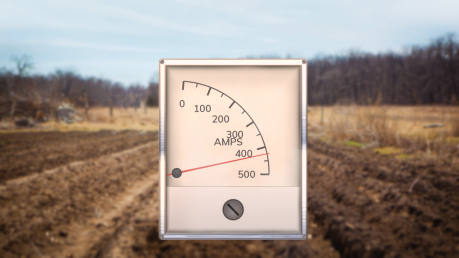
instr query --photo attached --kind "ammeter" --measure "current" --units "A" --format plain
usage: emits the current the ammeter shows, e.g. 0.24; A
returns 425; A
